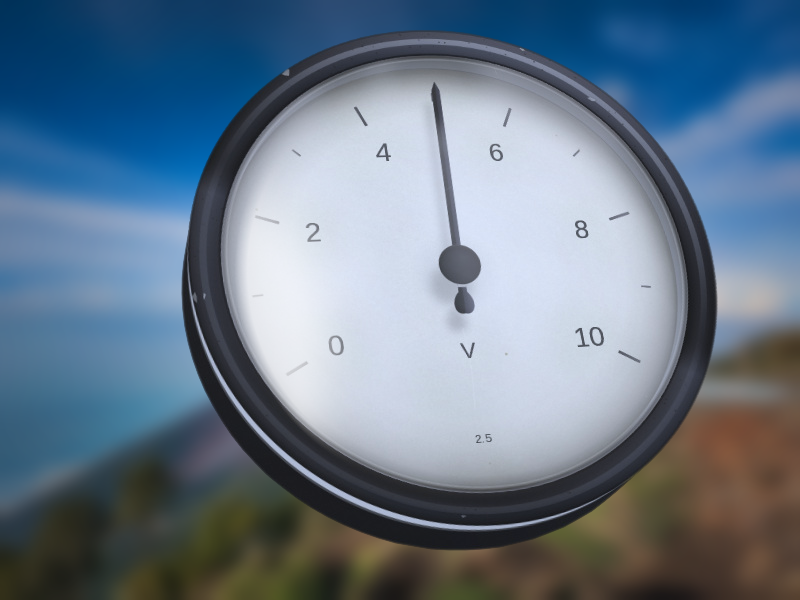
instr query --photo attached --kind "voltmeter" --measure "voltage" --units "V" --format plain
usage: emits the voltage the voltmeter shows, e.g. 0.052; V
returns 5; V
